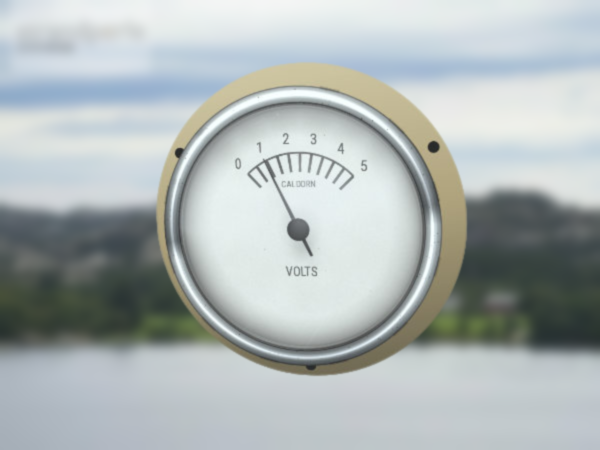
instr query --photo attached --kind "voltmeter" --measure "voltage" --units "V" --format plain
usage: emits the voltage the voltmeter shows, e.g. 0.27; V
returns 1; V
